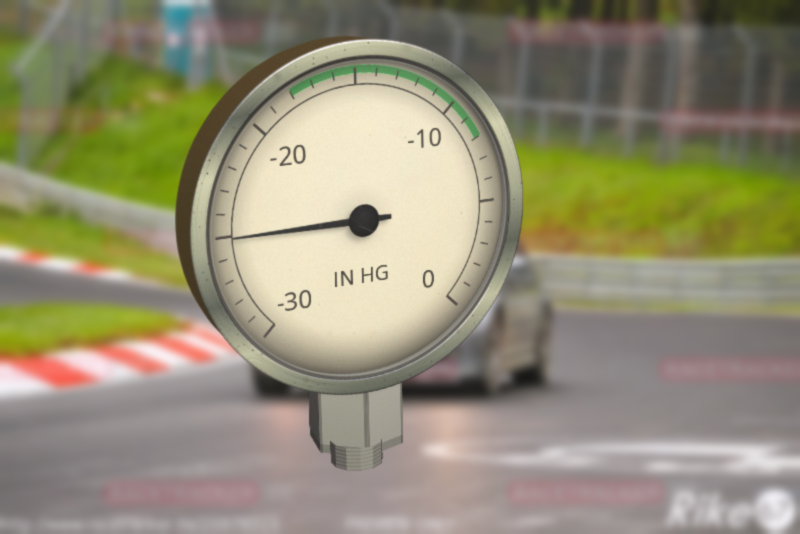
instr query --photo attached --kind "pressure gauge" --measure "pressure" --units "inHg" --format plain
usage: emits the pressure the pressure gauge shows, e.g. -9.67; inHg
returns -25; inHg
